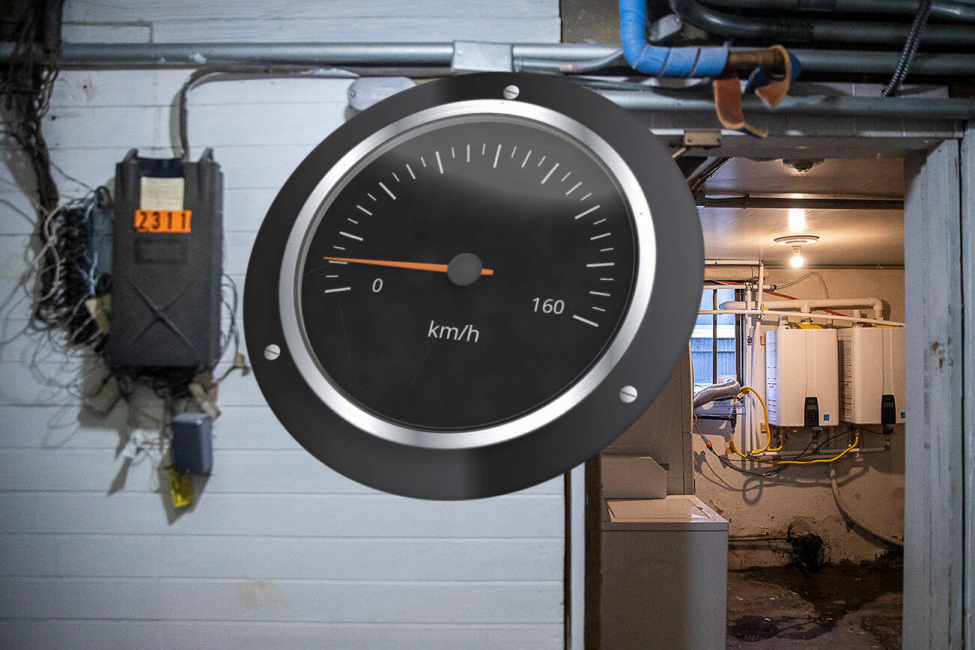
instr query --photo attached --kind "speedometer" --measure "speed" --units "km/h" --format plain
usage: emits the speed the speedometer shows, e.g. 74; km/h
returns 10; km/h
